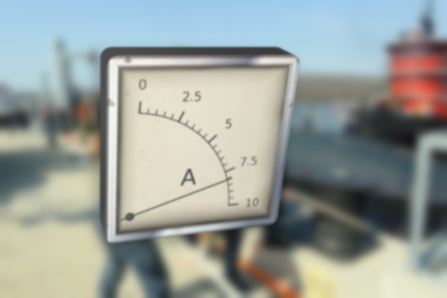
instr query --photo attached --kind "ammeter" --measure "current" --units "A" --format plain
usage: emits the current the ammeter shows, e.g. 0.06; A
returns 8; A
